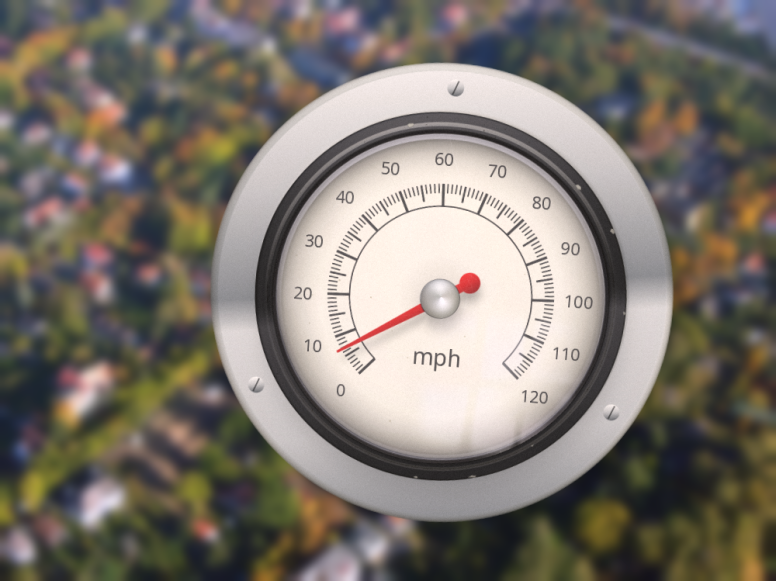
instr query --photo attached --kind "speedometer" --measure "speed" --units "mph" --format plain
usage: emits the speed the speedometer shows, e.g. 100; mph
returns 7; mph
